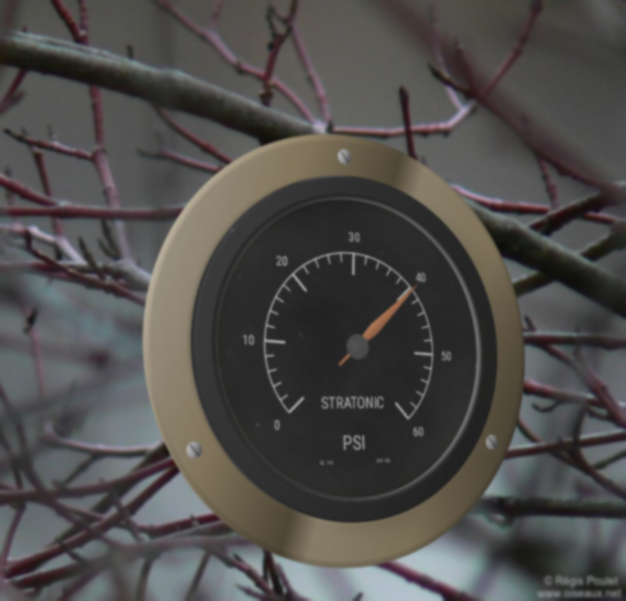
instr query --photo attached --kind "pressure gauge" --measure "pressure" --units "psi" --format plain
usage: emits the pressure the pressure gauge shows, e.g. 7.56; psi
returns 40; psi
